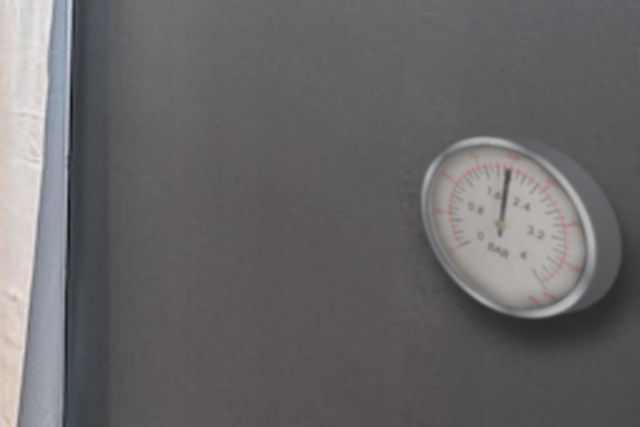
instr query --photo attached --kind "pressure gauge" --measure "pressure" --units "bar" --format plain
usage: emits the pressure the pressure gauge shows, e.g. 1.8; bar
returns 2; bar
